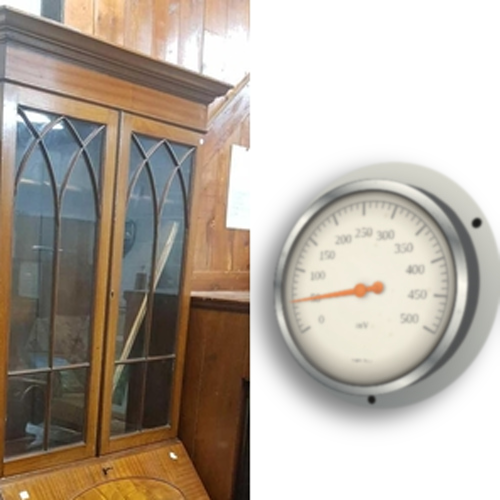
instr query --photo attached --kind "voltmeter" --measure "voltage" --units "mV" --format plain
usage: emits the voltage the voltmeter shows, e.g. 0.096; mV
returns 50; mV
